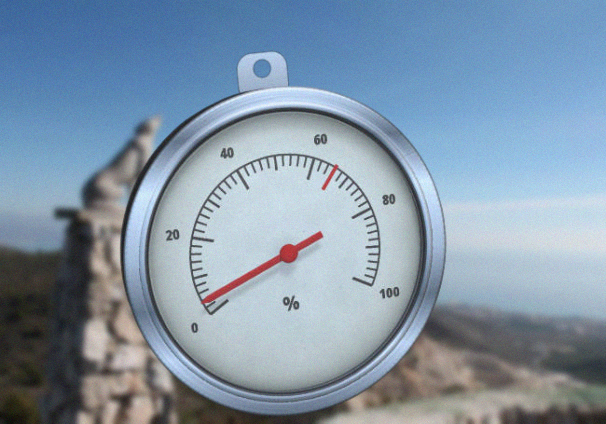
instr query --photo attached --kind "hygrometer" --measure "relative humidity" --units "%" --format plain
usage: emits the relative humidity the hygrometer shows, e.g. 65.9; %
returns 4; %
